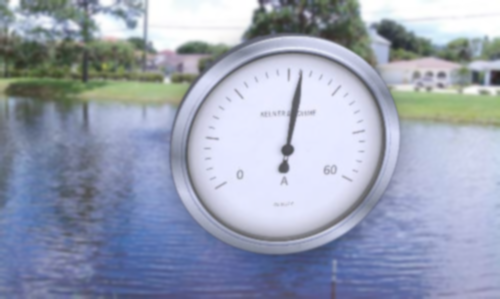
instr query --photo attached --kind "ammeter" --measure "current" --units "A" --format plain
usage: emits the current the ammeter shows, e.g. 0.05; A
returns 32; A
